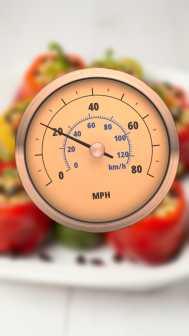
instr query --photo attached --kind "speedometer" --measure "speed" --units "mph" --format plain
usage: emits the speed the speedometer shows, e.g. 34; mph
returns 20; mph
